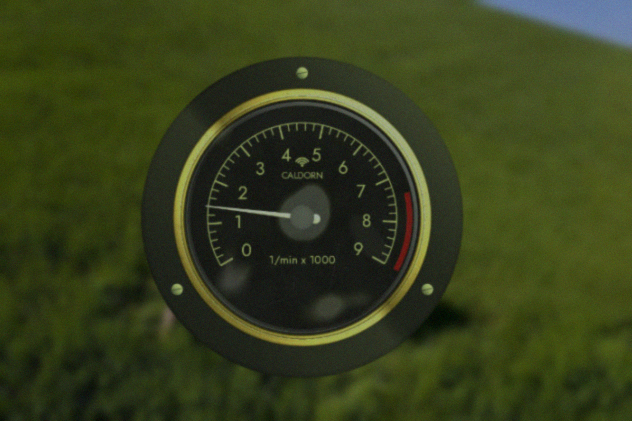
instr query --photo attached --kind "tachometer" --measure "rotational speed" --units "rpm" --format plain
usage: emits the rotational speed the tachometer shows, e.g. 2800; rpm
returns 1400; rpm
